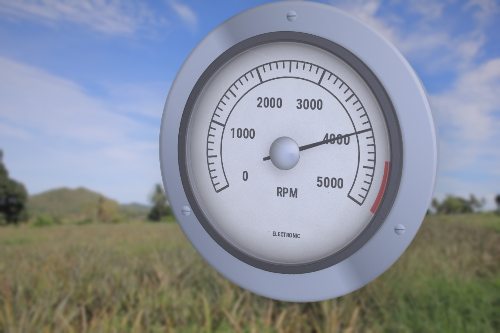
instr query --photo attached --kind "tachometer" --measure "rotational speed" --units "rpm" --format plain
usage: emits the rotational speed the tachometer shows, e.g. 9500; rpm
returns 4000; rpm
